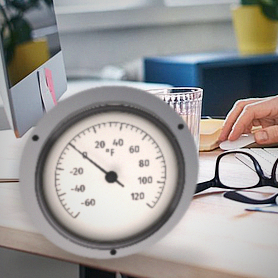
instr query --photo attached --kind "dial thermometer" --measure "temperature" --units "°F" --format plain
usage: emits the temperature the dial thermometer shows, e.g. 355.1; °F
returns 0; °F
